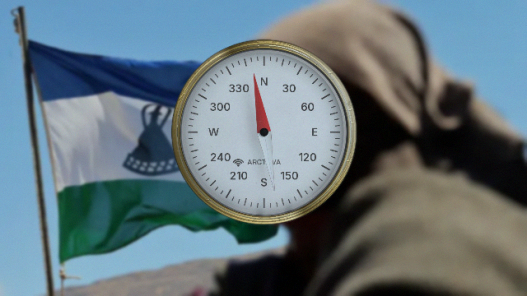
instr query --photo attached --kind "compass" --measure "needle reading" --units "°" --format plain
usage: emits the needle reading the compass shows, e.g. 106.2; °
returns 350; °
